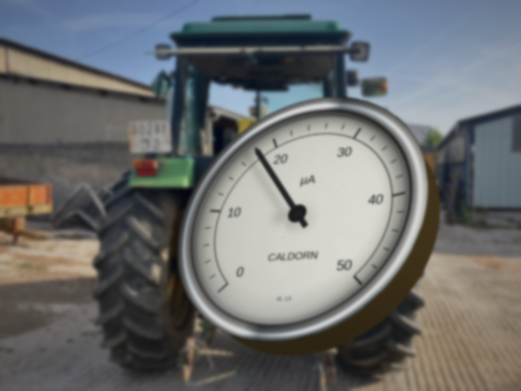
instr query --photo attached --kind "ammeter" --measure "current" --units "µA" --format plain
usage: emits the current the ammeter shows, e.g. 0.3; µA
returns 18; µA
